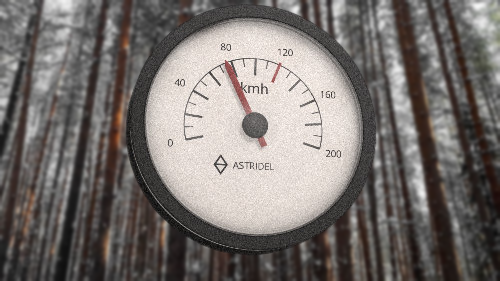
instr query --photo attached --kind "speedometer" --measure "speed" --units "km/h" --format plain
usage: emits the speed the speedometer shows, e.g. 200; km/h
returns 75; km/h
